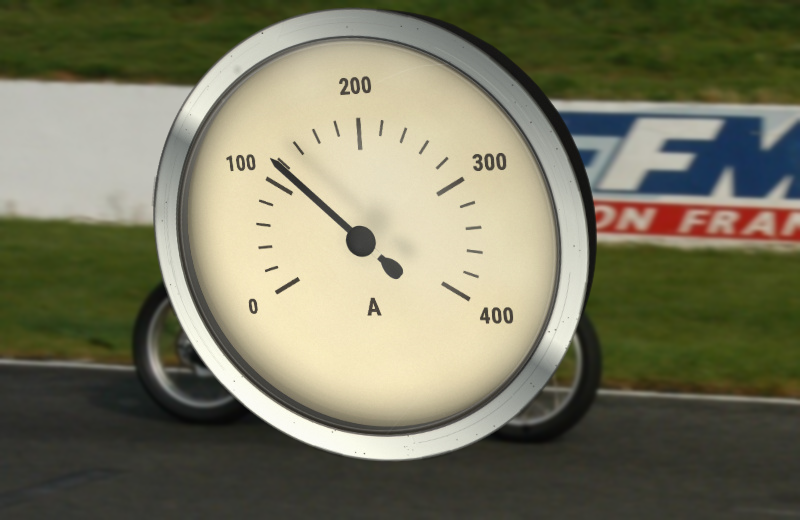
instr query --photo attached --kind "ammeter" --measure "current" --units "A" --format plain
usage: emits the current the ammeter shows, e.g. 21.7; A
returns 120; A
